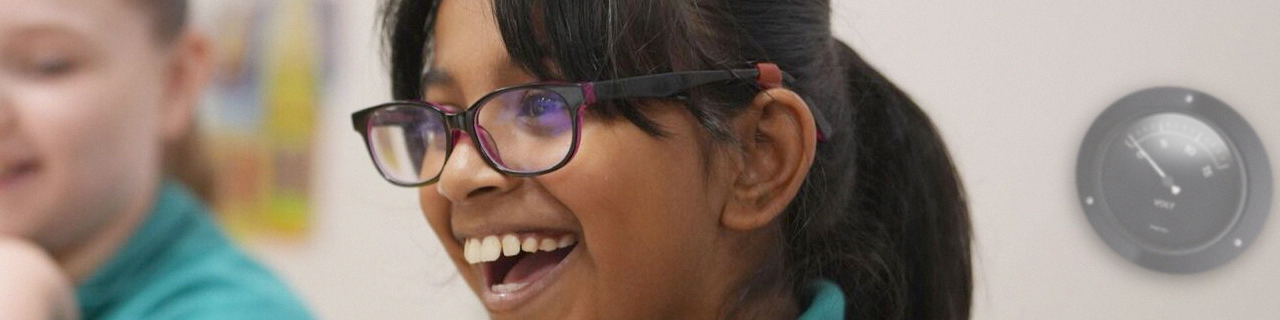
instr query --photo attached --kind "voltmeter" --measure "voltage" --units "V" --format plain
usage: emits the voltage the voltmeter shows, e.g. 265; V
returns 1; V
